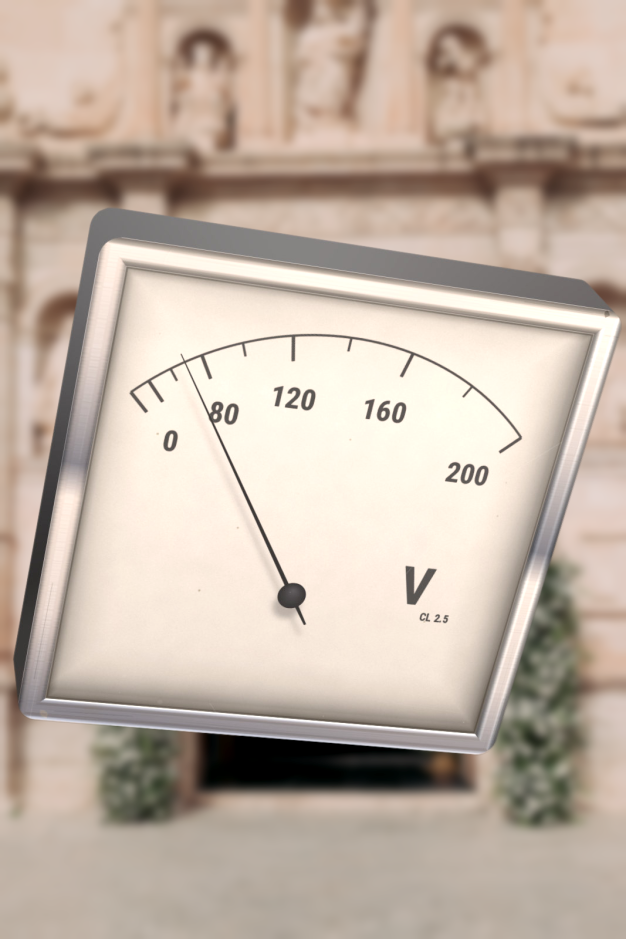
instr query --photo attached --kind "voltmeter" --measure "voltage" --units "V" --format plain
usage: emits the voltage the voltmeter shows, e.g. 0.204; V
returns 70; V
